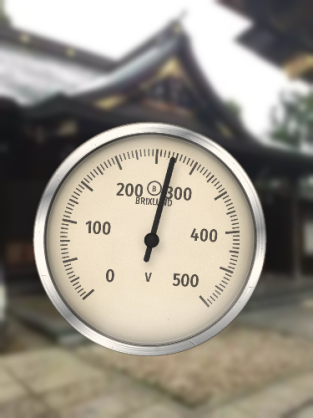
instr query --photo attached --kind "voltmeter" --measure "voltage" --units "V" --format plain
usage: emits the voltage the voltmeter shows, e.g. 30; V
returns 270; V
